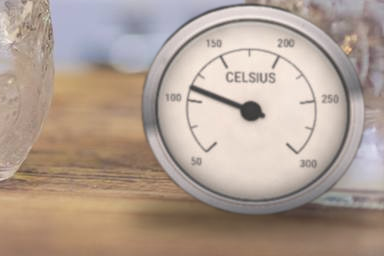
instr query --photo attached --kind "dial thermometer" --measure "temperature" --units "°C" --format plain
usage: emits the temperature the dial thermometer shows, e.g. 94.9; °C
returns 112.5; °C
